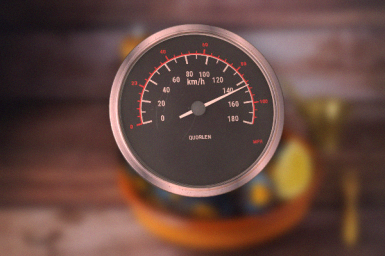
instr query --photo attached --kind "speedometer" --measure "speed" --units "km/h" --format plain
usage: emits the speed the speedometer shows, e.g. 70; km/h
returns 145; km/h
